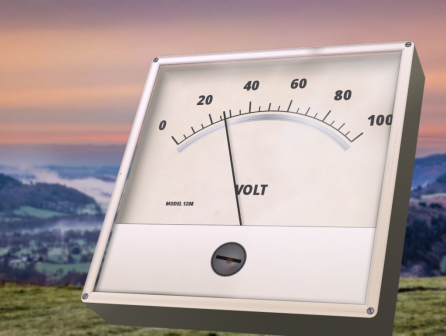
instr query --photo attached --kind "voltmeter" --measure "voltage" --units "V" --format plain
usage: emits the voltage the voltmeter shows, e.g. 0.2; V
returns 27.5; V
